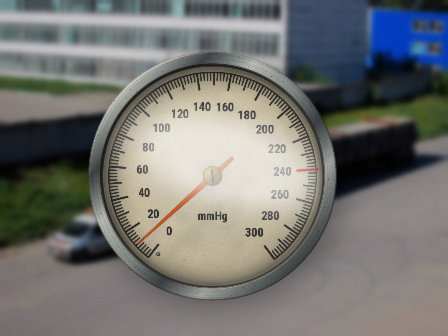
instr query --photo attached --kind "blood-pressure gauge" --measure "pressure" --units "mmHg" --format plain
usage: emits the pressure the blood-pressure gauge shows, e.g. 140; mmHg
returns 10; mmHg
